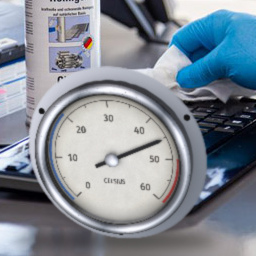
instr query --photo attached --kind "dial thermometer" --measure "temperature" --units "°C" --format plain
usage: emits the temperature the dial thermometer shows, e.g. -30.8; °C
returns 45; °C
